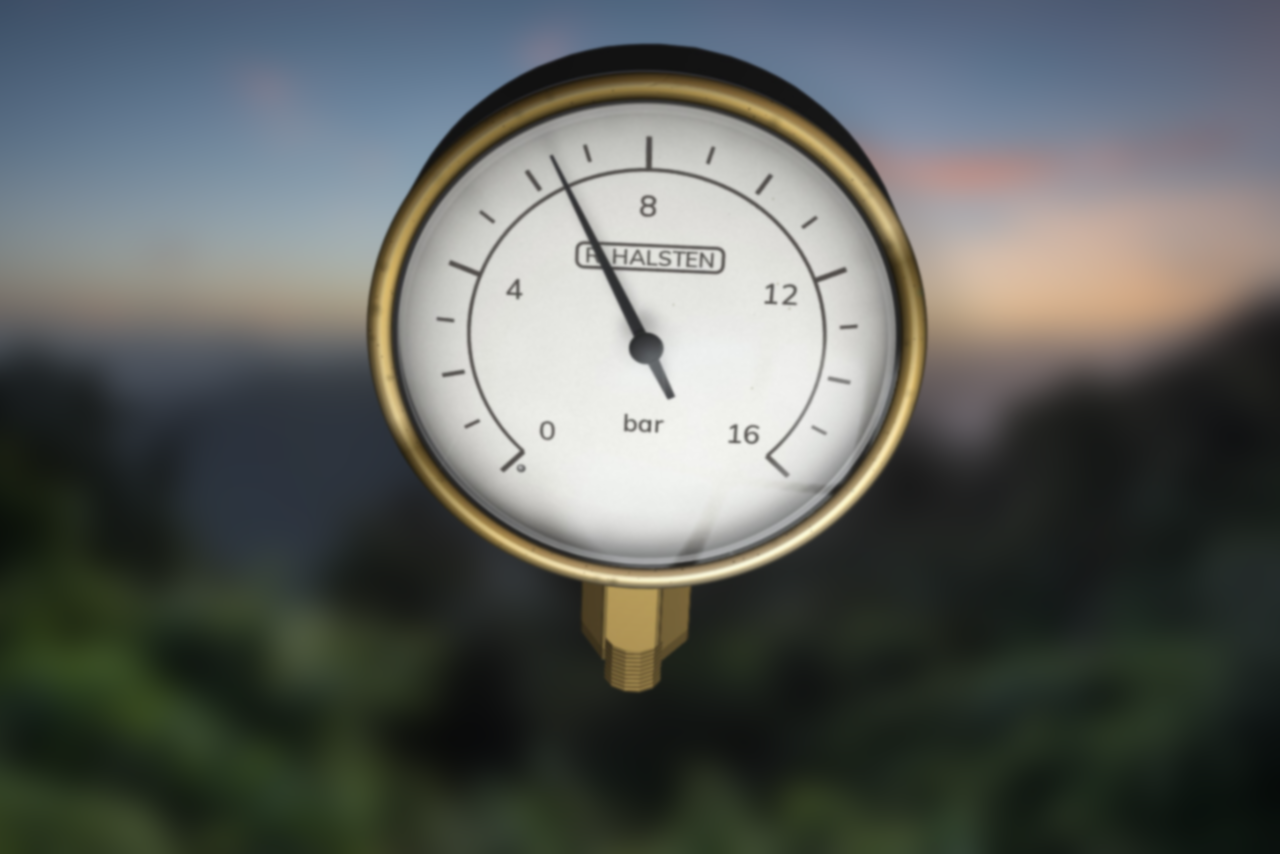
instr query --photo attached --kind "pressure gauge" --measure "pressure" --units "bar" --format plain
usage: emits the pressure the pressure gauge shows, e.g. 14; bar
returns 6.5; bar
